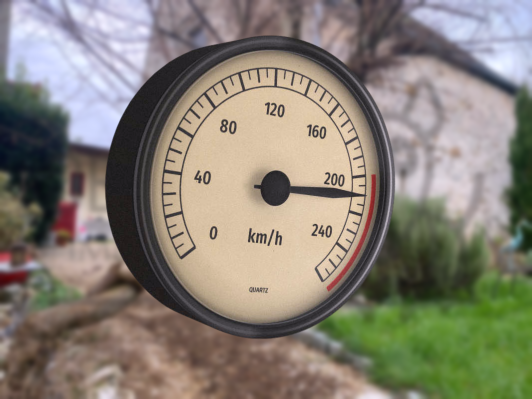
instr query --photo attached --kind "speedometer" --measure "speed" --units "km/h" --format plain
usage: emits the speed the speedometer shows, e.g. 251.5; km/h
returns 210; km/h
